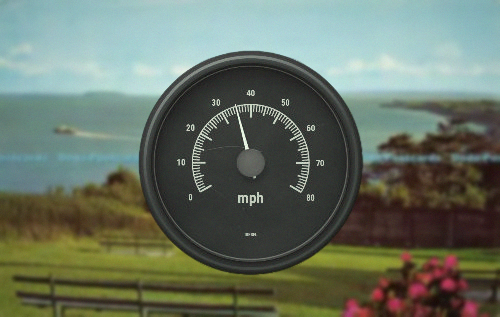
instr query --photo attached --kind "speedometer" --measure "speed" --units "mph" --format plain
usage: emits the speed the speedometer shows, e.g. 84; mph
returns 35; mph
